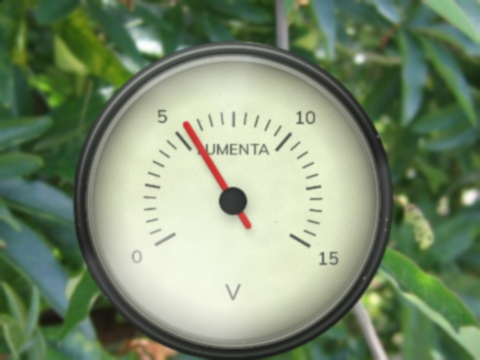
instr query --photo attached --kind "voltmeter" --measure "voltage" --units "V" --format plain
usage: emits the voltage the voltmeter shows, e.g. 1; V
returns 5.5; V
